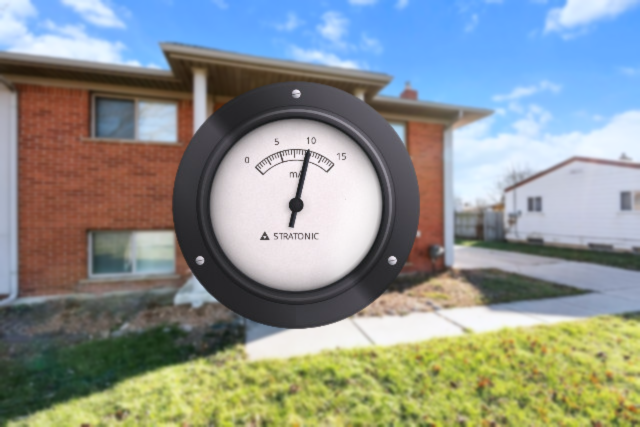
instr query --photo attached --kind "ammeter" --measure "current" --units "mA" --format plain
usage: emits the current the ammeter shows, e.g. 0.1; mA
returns 10; mA
